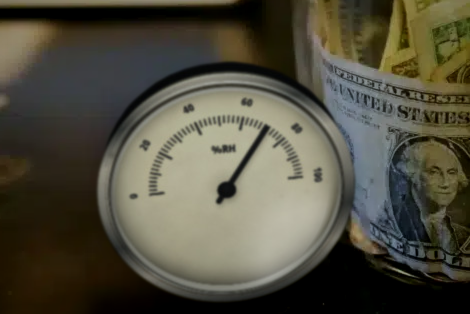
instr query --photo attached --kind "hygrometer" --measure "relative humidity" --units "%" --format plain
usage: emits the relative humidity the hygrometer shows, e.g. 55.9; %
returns 70; %
